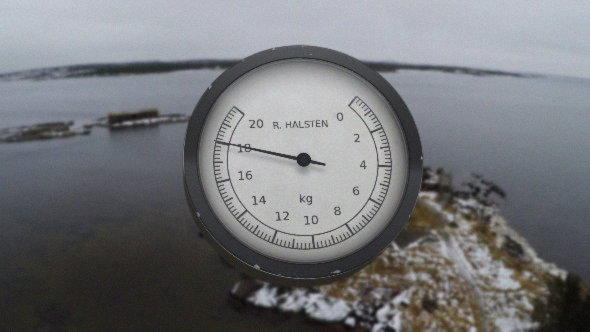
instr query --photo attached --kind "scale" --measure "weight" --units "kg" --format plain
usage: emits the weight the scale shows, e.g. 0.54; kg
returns 18; kg
